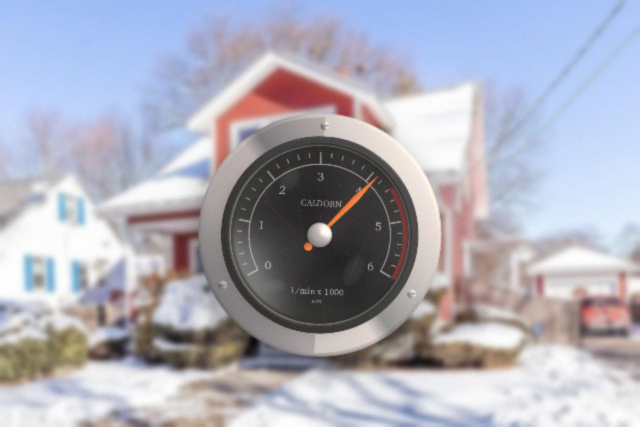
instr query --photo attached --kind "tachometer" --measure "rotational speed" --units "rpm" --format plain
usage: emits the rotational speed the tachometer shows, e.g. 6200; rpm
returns 4100; rpm
